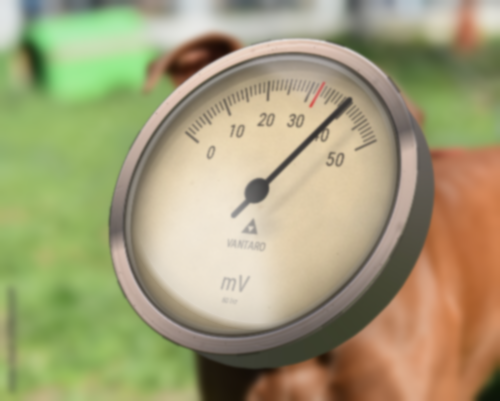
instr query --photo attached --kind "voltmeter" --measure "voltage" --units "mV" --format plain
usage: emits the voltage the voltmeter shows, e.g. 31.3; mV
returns 40; mV
